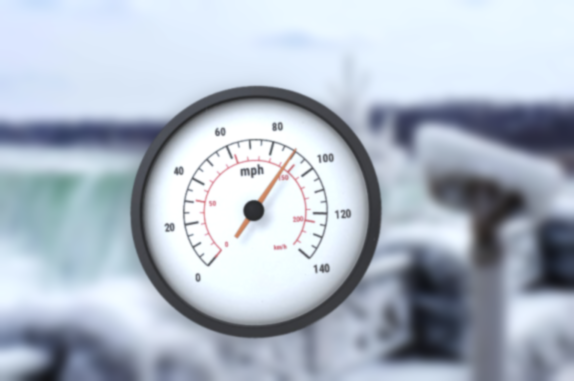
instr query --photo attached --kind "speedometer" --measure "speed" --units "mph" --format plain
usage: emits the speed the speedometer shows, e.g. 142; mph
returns 90; mph
